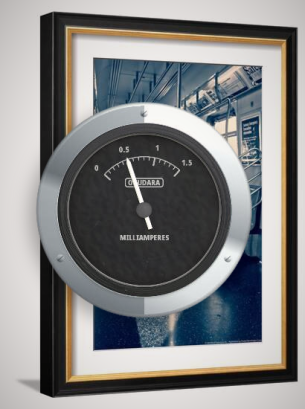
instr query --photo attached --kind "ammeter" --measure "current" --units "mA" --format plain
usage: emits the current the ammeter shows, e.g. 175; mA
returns 0.5; mA
